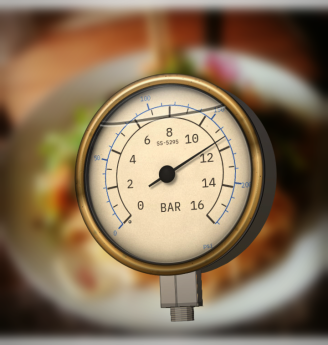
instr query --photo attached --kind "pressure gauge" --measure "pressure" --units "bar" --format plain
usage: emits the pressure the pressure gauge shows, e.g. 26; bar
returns 11.5; bar
